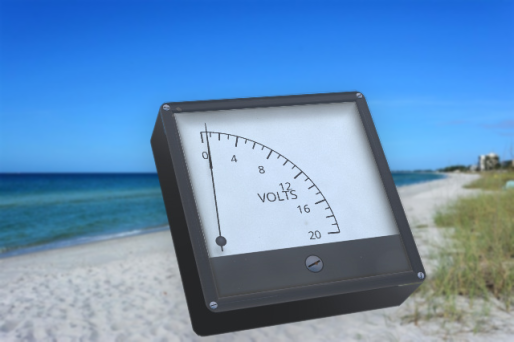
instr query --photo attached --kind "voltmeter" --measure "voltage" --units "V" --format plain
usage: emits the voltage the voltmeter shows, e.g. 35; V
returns 0.5; V
